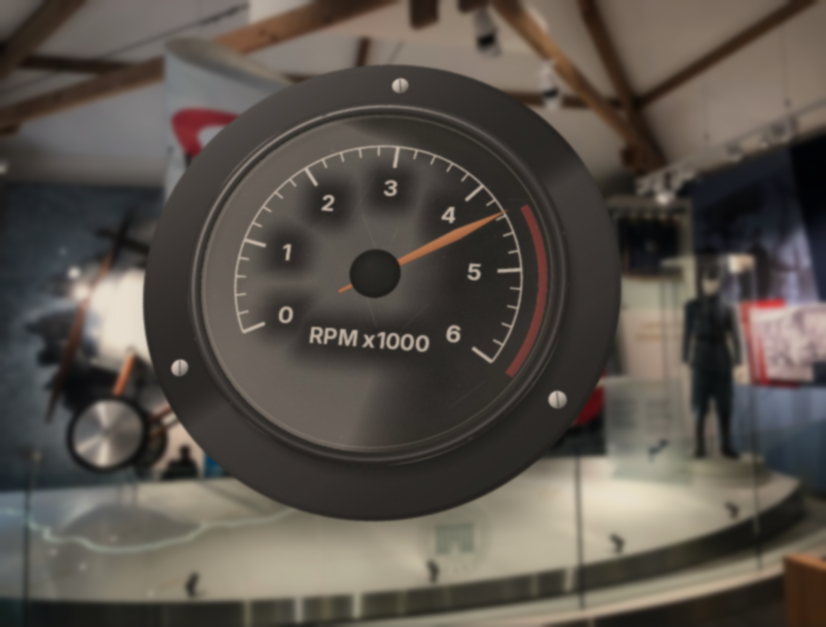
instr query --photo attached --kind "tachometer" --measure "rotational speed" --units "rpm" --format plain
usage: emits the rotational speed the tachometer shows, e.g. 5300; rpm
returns 4400; rpm
